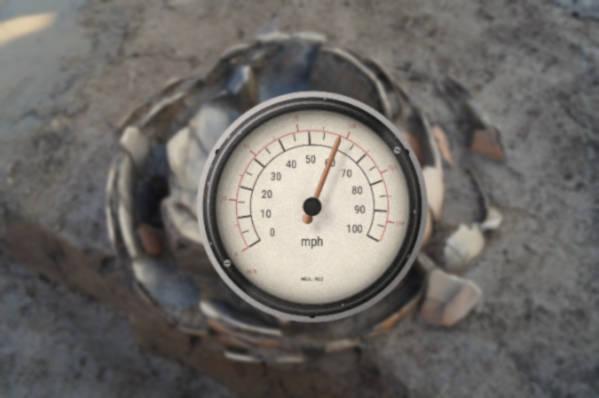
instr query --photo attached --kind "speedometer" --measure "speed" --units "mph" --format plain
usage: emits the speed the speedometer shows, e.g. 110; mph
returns 60; mph
